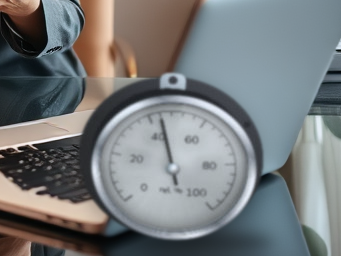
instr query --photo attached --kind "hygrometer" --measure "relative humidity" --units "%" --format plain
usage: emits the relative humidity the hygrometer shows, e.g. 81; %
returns 44; %
